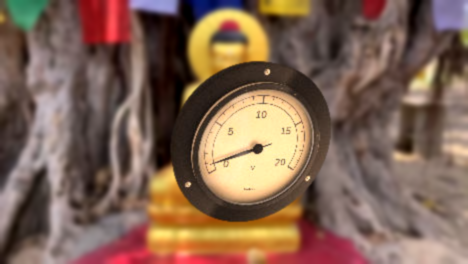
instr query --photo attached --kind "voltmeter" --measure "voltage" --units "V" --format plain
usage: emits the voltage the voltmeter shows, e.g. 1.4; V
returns 1; V
